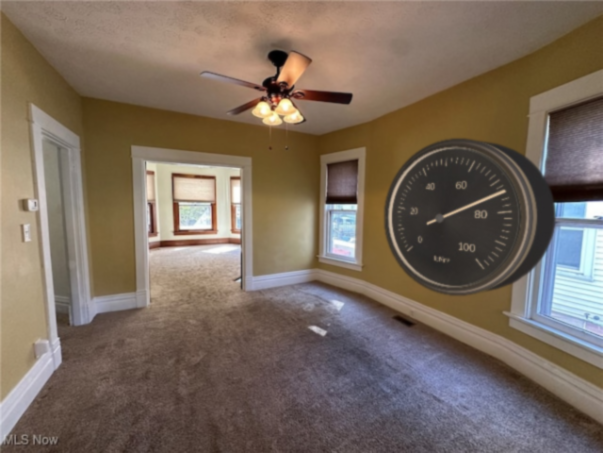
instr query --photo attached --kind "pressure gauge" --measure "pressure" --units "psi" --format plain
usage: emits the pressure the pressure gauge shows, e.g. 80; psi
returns 74; psi
